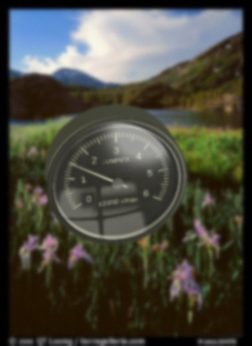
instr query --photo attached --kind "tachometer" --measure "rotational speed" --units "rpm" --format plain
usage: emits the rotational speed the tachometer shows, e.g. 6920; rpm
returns 1500; rpm
